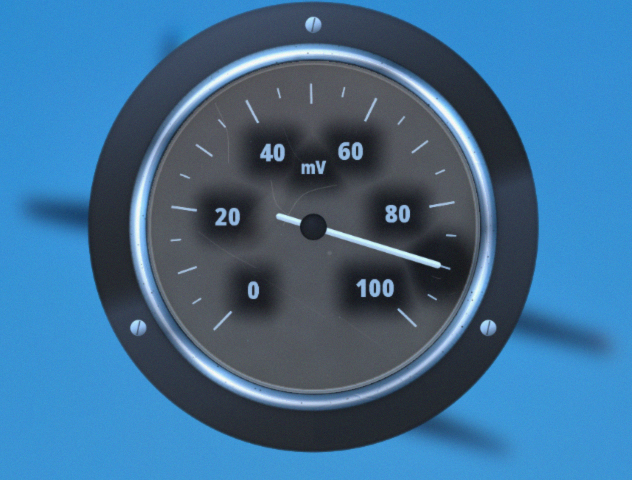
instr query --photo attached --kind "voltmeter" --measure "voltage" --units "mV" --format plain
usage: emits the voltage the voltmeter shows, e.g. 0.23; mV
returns 90; mV
